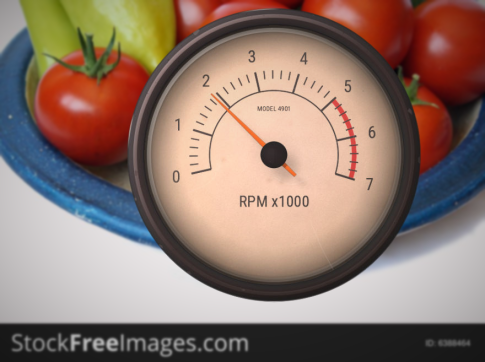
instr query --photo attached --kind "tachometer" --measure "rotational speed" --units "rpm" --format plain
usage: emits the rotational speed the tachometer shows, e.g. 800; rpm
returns 1900; rpm
